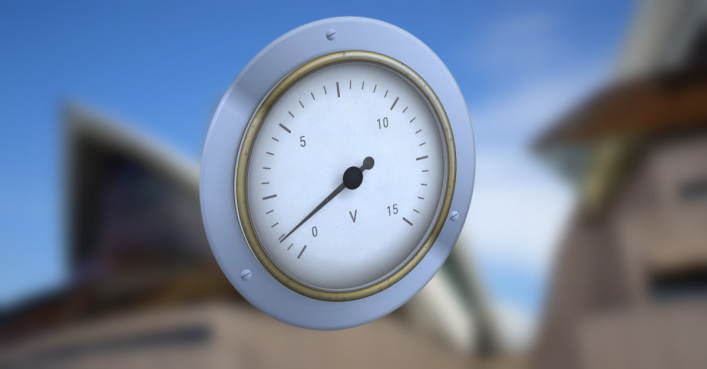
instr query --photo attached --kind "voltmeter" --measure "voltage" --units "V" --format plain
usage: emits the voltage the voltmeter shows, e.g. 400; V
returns 1; V
